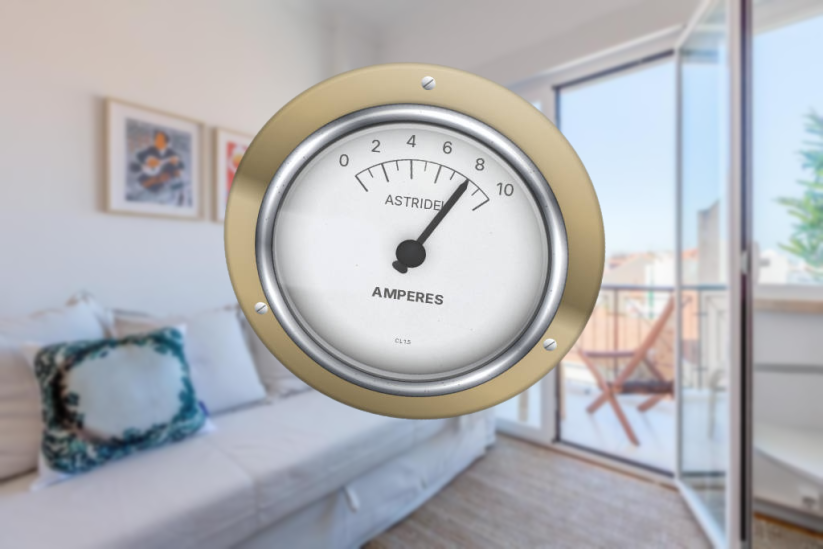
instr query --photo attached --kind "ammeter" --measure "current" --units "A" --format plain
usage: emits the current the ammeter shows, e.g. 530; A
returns 8; A
